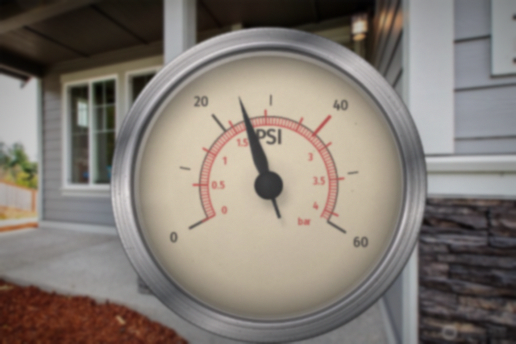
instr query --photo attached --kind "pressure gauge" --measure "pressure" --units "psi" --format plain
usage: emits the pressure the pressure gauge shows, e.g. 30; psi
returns 25; psi
